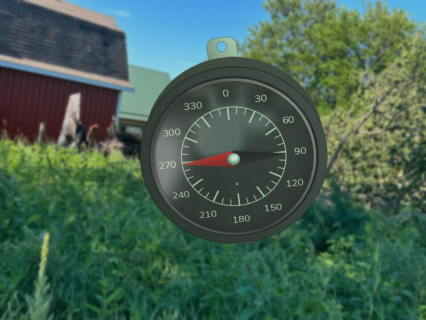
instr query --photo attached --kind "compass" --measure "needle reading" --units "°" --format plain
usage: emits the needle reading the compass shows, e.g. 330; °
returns 270; °
